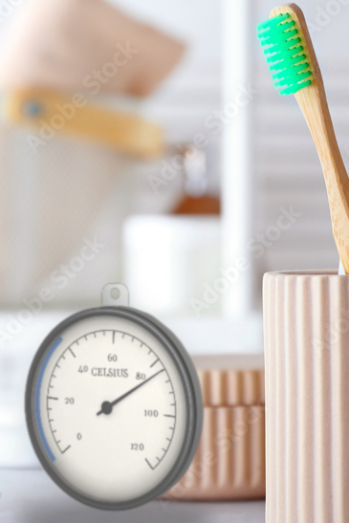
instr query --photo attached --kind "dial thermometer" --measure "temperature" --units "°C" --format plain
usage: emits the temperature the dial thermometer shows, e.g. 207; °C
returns 84; °C
